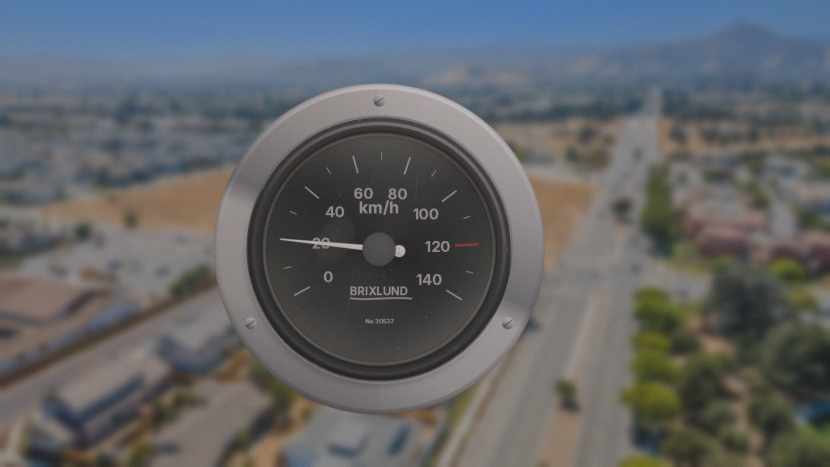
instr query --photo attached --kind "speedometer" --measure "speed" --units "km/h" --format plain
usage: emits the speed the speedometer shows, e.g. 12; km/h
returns 20; km/h
